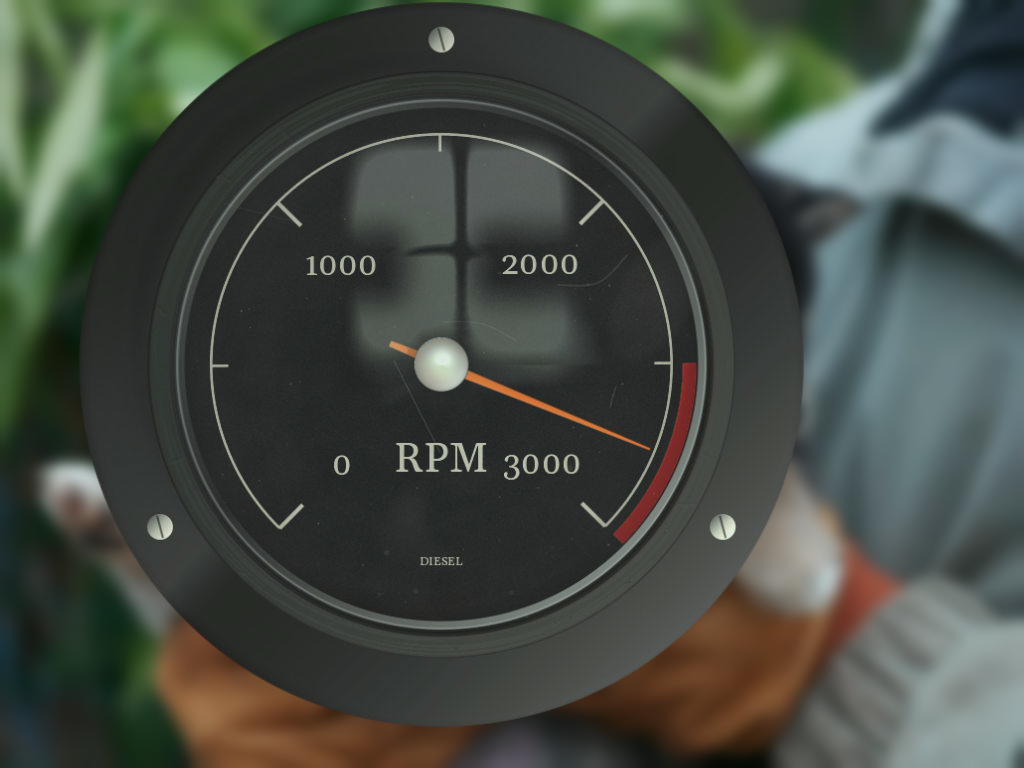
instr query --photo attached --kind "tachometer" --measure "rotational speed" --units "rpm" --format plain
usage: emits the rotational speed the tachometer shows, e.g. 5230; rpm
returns 2750; rpm
